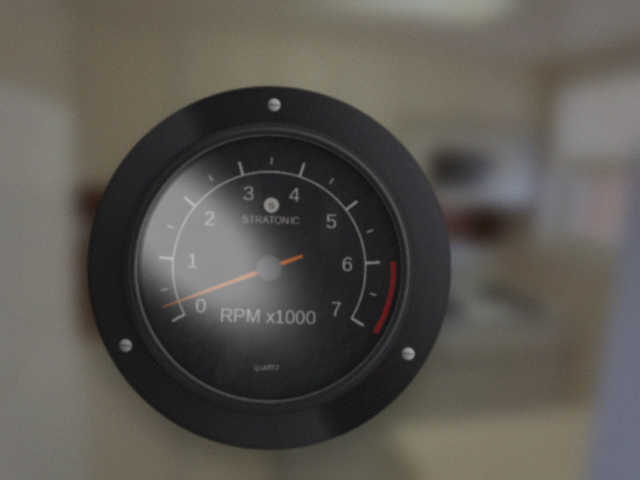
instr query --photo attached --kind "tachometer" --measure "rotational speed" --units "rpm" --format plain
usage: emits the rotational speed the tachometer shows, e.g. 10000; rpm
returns 250; rpm
